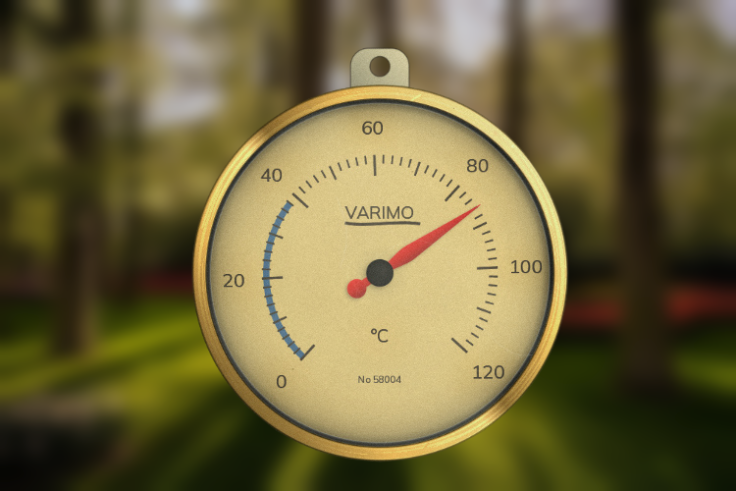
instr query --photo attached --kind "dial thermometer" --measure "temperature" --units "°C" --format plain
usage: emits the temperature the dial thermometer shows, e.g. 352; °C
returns 86; °C
